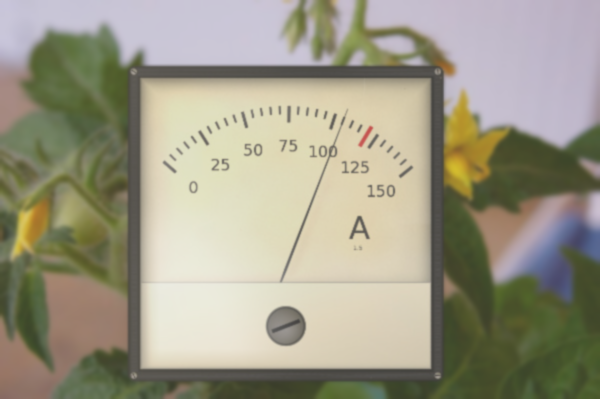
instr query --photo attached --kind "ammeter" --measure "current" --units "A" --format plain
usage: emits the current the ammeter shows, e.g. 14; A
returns 105; A
